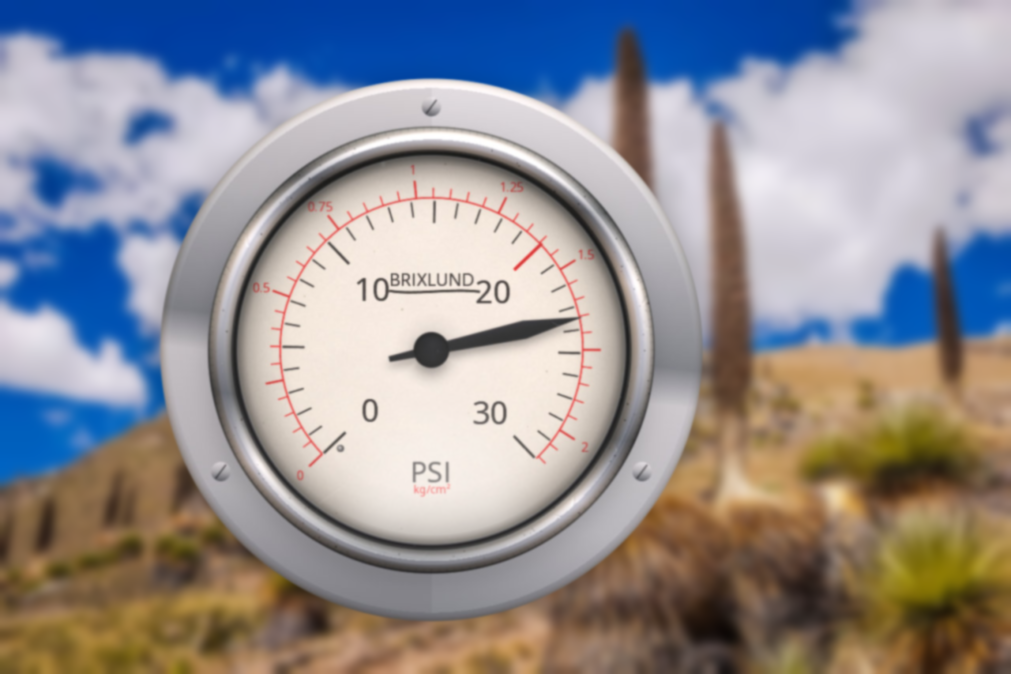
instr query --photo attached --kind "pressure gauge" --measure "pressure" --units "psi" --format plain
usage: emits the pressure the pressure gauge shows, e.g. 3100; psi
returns 23.5; psi
